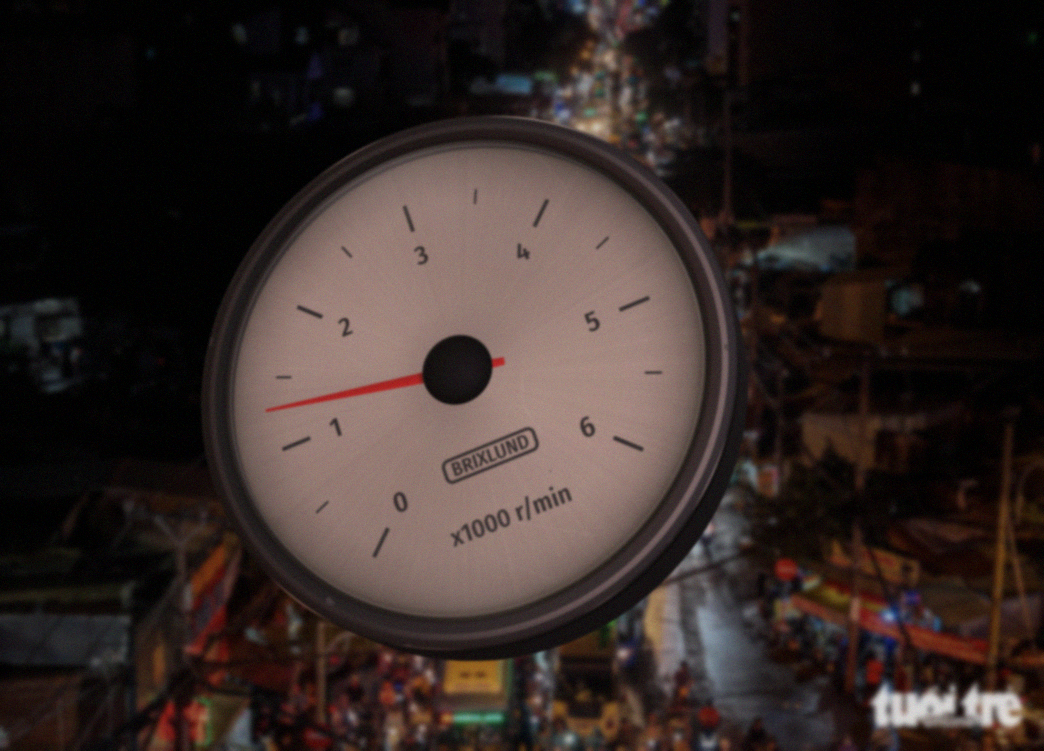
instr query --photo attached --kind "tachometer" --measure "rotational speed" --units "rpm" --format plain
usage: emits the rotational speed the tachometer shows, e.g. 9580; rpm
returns 1250; rpm
